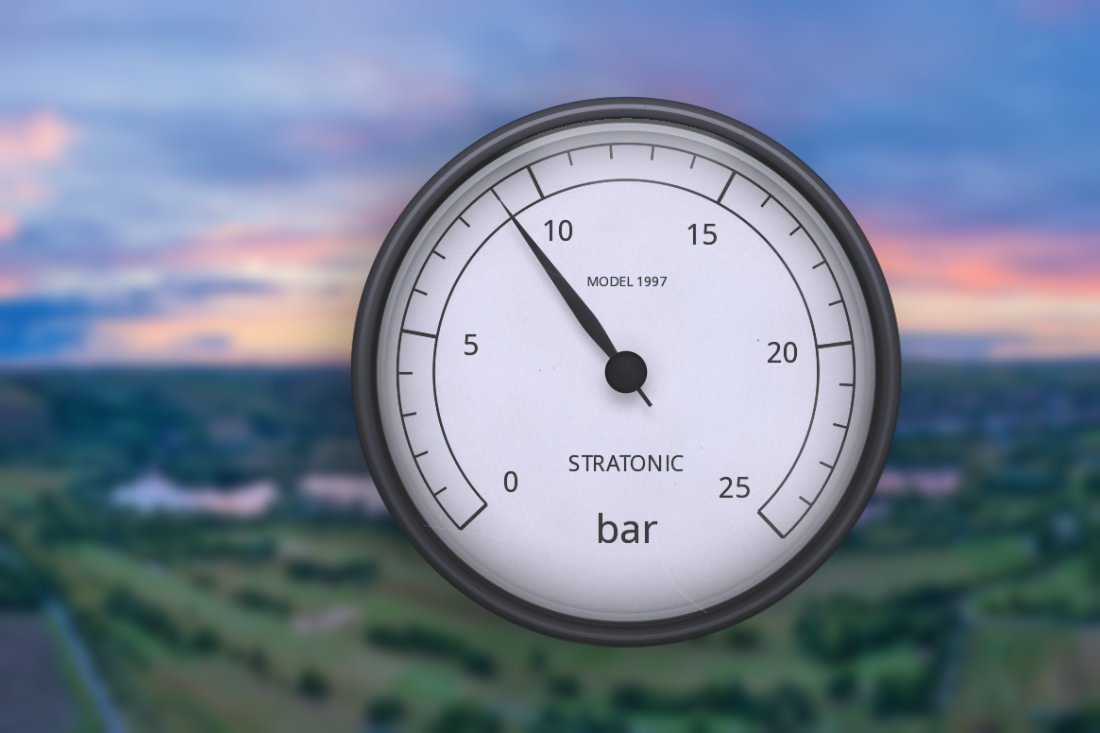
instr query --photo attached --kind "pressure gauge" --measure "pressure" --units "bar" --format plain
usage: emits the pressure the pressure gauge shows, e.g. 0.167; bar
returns 9; bar
